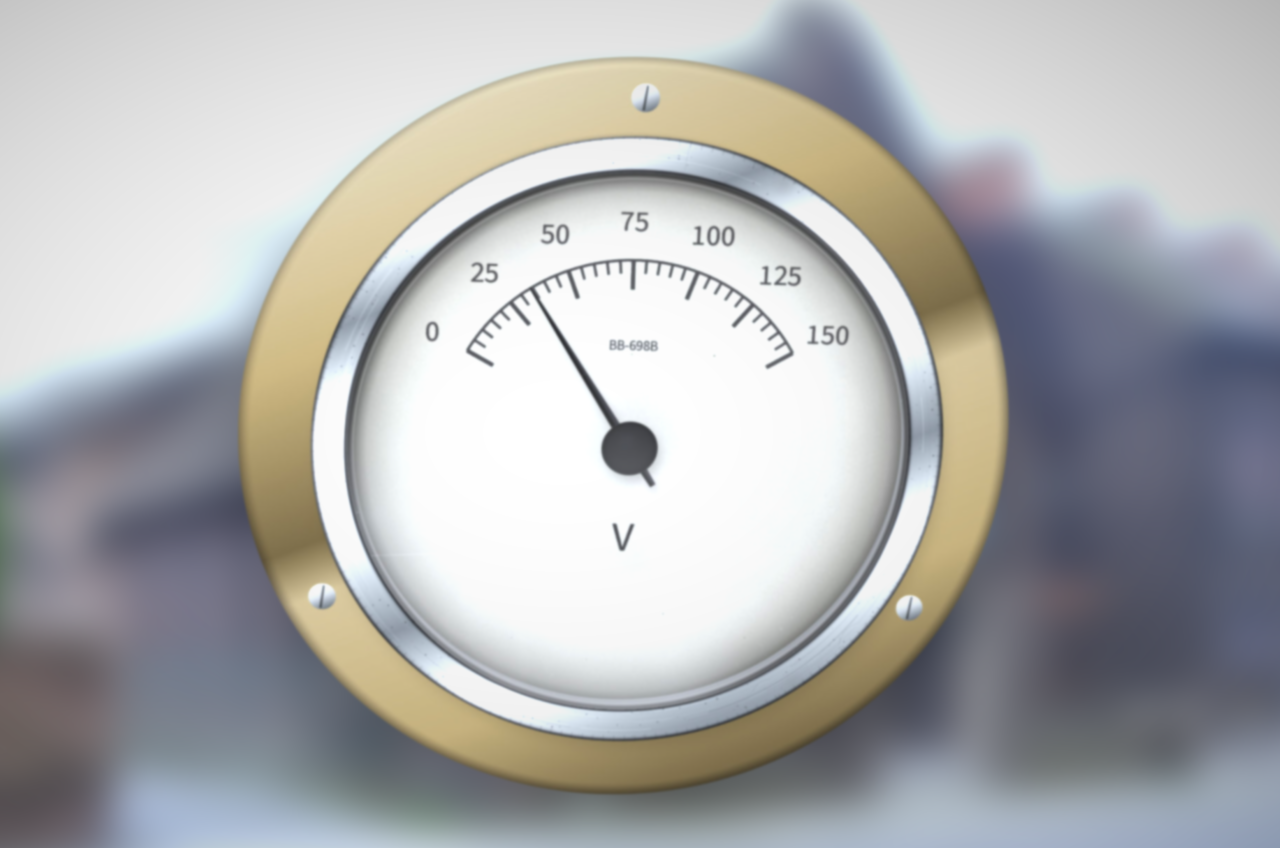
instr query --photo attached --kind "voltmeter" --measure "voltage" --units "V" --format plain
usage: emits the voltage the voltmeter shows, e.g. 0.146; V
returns 35; V
